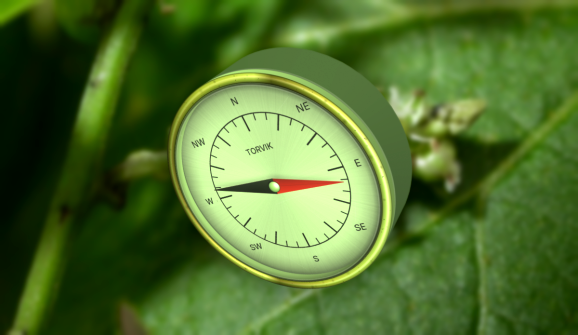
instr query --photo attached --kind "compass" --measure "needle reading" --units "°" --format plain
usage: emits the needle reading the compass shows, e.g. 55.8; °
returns 100; °
